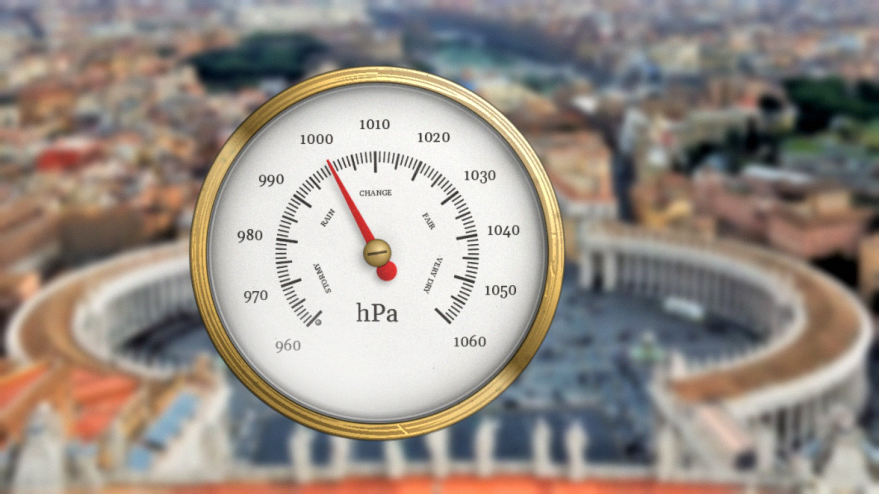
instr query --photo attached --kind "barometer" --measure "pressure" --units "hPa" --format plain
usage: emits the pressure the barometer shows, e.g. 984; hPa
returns 1000; hPa
